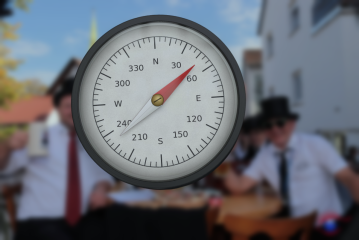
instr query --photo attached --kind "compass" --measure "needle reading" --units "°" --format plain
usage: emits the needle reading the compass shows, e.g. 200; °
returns 50; °
